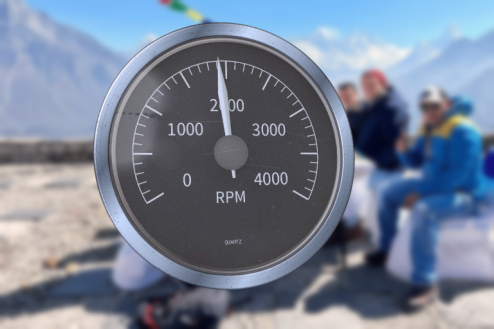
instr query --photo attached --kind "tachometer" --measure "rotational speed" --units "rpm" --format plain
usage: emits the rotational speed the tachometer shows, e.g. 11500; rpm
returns 1900; rpm
